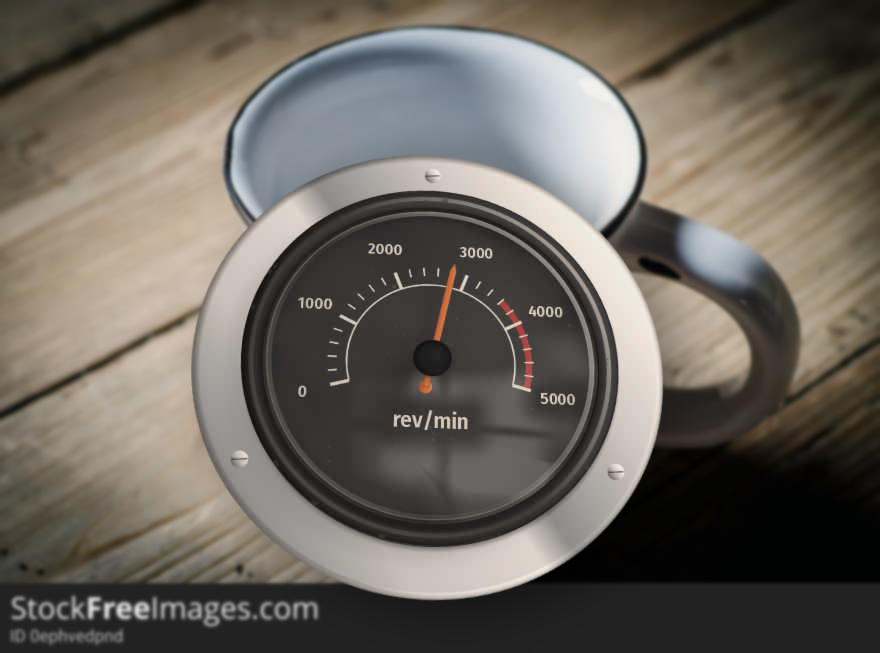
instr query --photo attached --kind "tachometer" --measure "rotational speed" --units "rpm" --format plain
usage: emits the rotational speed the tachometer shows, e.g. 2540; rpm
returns 2800; rpm
